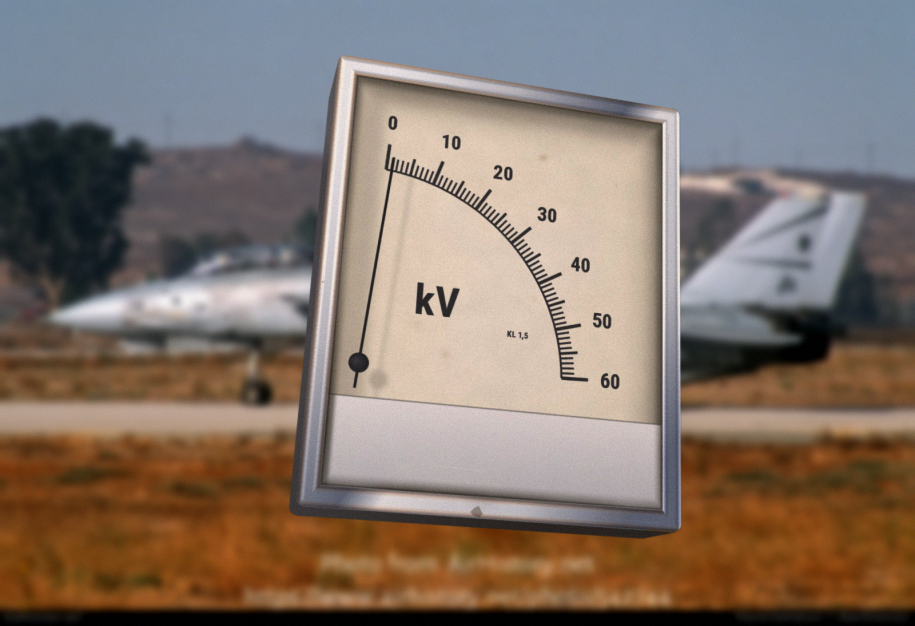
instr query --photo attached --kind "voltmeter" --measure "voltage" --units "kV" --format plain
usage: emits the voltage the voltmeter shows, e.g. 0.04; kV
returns 1; kV
